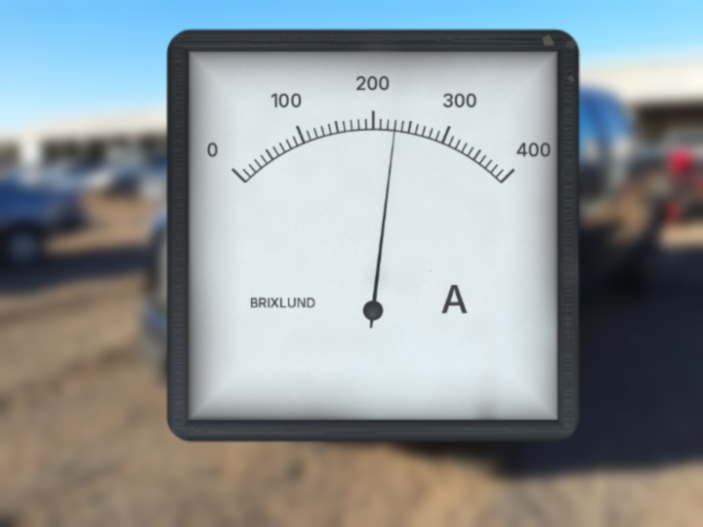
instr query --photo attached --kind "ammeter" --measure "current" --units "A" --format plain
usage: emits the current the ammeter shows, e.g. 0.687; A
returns 230; A
